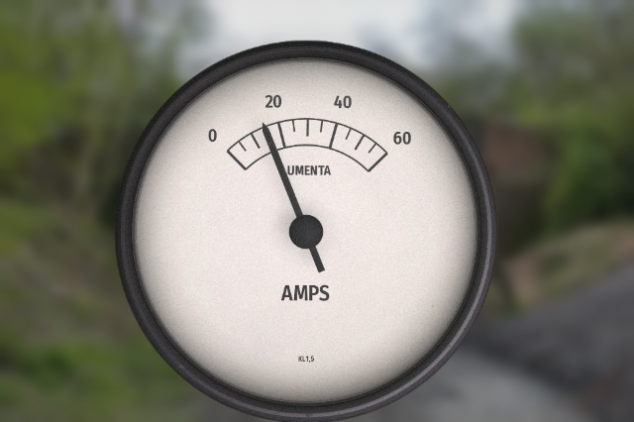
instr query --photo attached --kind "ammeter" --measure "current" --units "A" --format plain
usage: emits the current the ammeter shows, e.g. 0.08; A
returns 15; A
